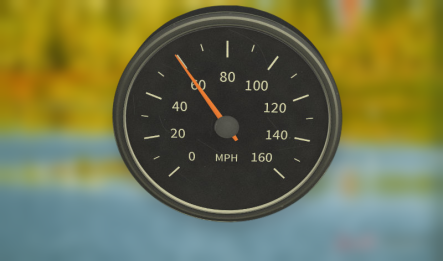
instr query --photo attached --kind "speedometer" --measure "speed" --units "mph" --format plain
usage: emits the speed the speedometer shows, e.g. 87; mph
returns 60; mph
